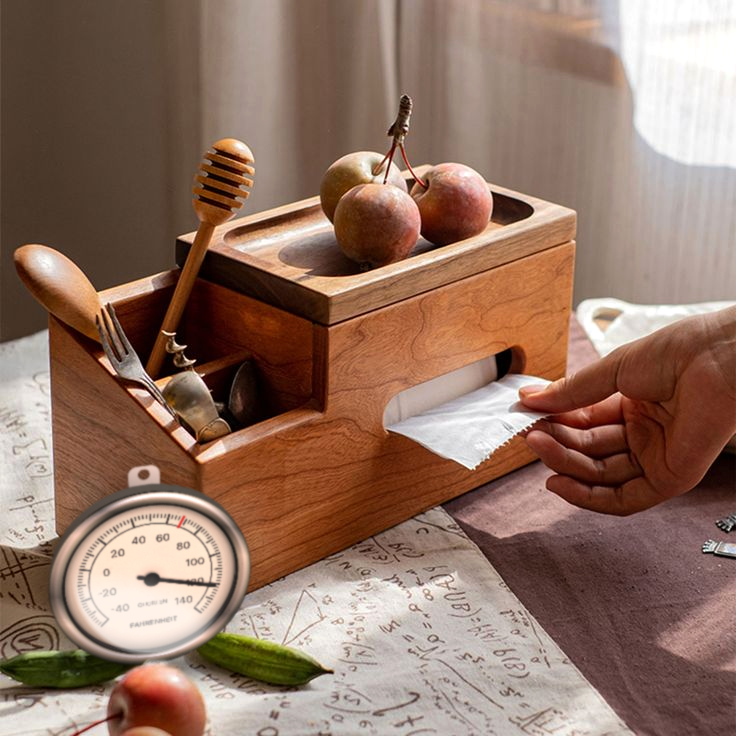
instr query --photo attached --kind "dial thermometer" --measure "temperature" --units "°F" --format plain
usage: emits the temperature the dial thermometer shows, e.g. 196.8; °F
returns 120; °F
